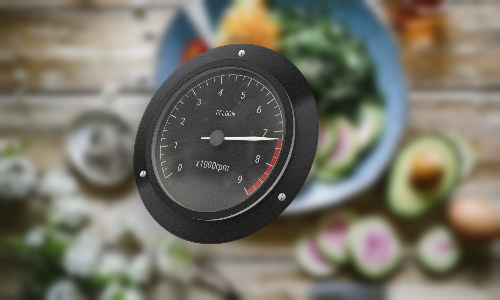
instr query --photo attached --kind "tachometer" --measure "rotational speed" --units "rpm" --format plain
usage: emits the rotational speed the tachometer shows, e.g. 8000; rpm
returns 7250; rpm
